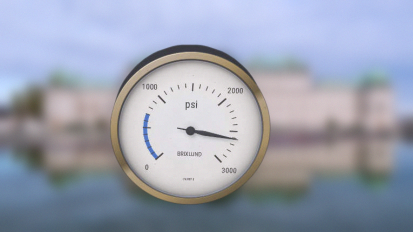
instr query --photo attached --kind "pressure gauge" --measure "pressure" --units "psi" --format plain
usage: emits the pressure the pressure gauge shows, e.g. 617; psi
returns 2600; psi
